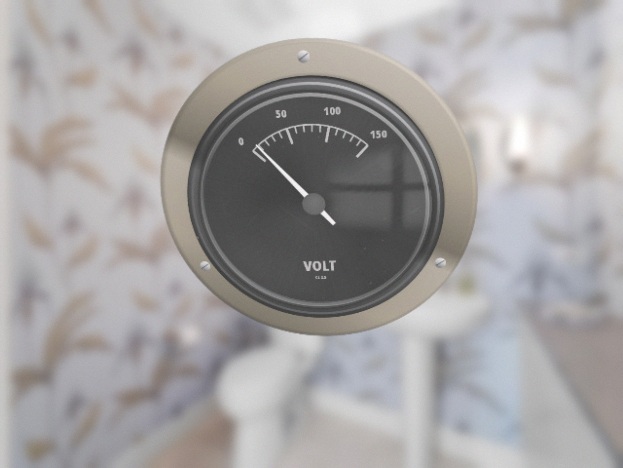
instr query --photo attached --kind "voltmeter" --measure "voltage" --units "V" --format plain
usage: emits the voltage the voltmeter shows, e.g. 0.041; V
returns 10; V
